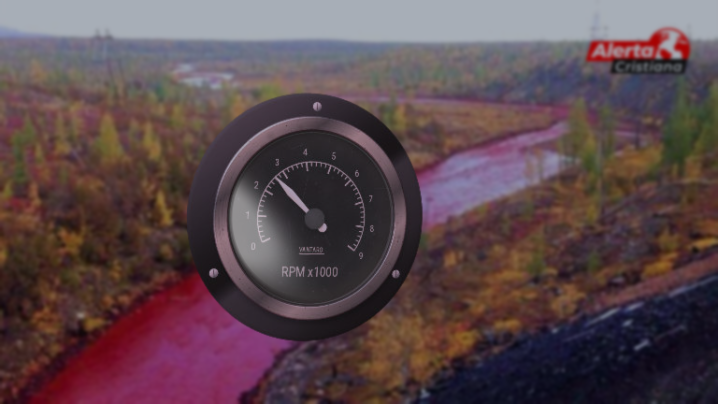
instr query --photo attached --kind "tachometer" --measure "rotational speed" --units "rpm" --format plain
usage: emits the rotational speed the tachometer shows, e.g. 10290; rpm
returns 2600; rpm
